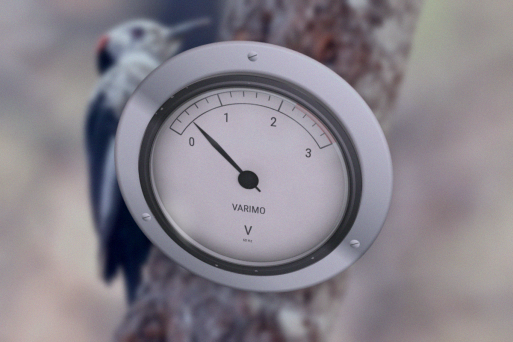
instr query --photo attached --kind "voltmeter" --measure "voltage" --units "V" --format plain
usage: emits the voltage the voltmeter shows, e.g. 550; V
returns 0.4; V
